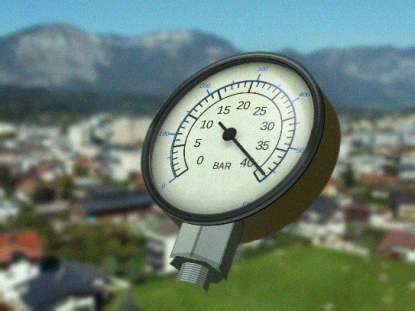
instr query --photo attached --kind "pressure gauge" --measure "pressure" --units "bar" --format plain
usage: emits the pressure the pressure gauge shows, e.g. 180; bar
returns 39; bar
